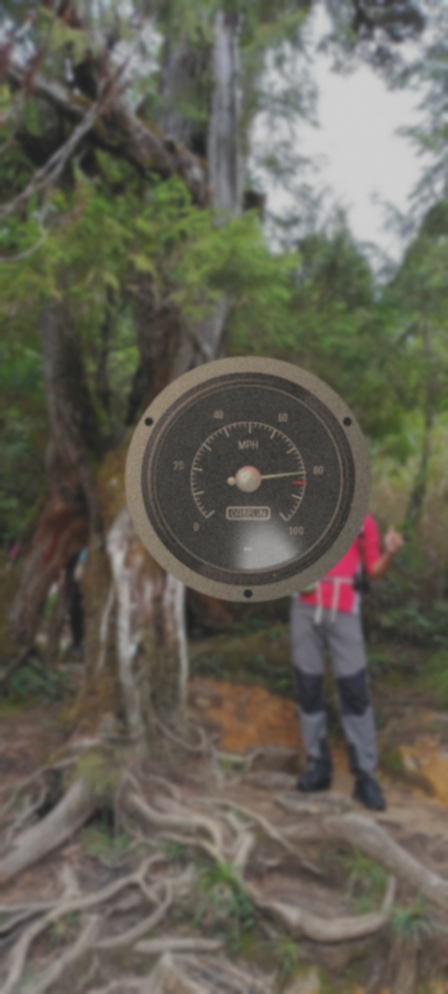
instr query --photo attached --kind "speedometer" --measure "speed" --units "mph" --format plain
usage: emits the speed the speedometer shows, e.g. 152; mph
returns 80; mph
